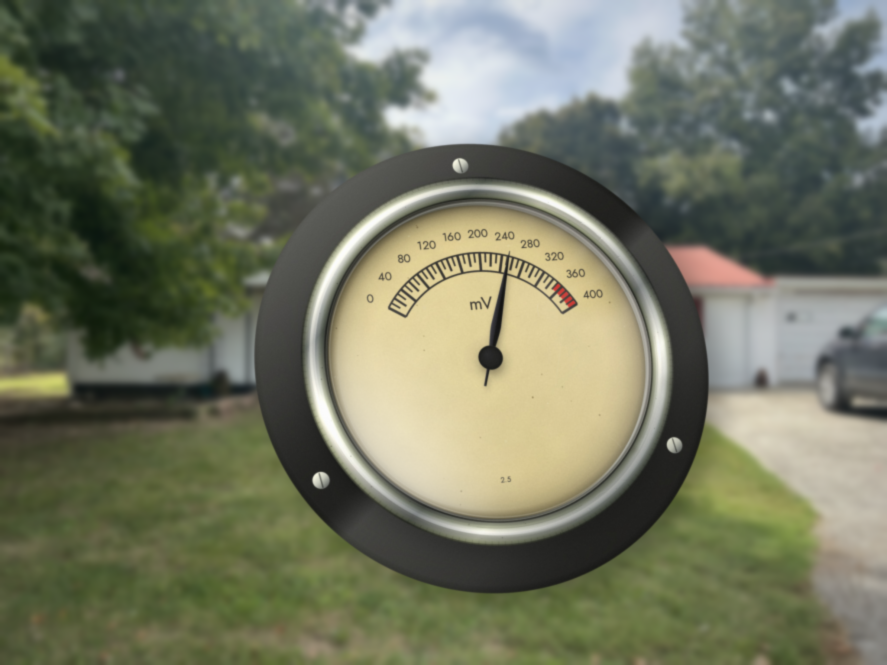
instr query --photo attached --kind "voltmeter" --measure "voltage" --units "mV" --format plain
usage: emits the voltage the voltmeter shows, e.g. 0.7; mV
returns 250; mV
